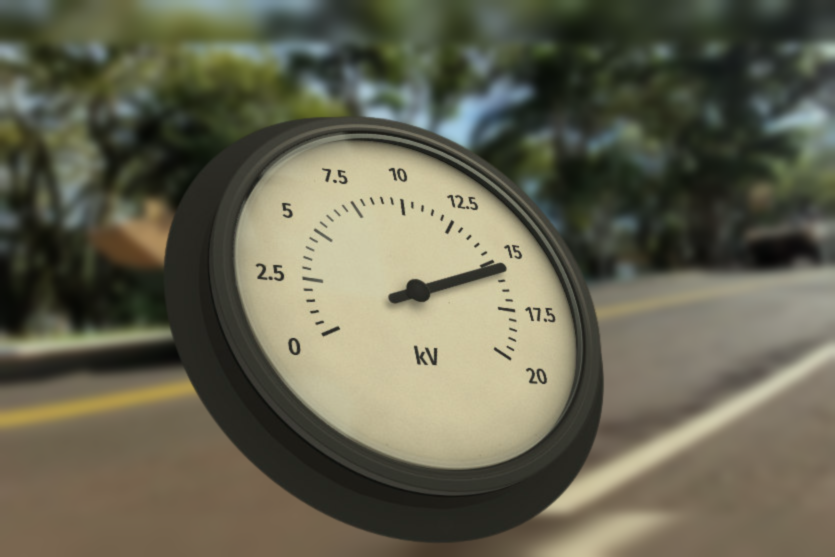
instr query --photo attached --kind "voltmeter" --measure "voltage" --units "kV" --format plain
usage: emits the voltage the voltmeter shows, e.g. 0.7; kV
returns 15.5; kV
